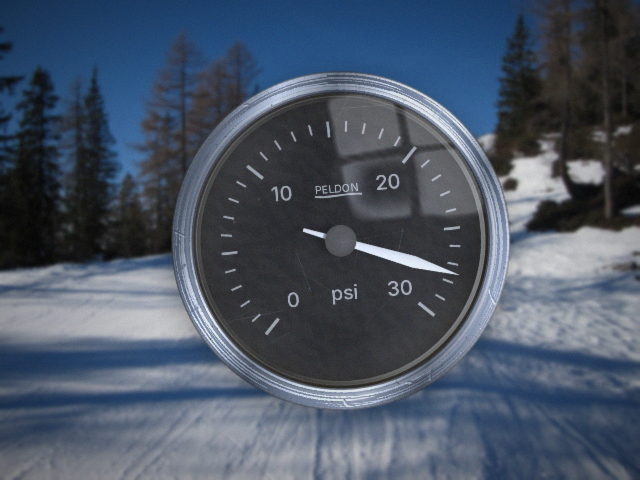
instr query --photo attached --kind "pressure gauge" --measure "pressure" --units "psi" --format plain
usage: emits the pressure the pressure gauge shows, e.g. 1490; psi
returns 27.5; psi
